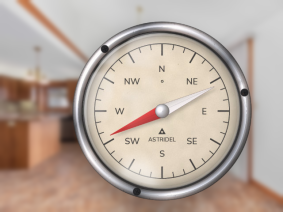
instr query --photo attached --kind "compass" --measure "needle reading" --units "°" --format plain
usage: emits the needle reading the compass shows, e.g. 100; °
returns 245; °
